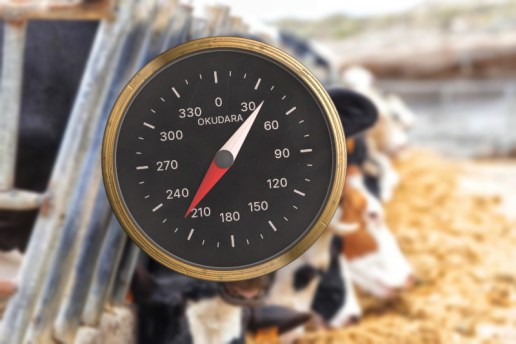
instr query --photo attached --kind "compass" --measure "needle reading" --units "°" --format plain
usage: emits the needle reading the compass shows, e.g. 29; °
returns 220; °
